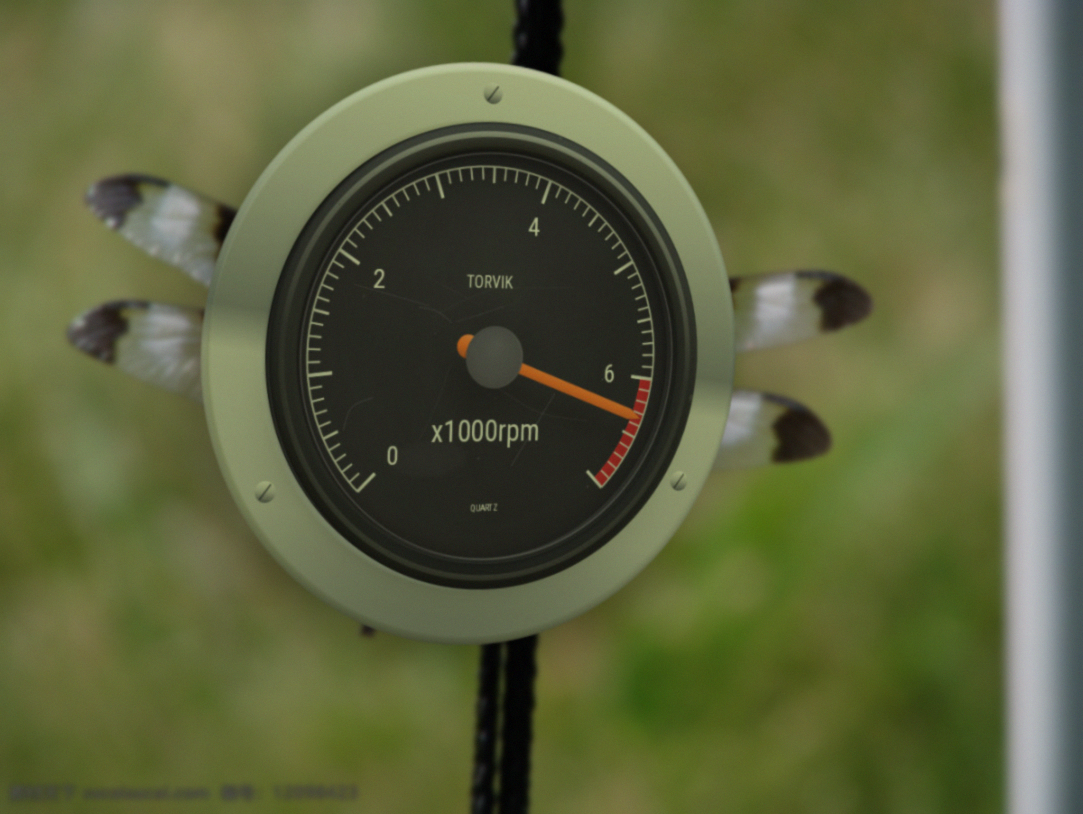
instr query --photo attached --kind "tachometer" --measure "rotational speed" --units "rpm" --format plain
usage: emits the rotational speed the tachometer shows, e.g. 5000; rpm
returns 6350; rpm
